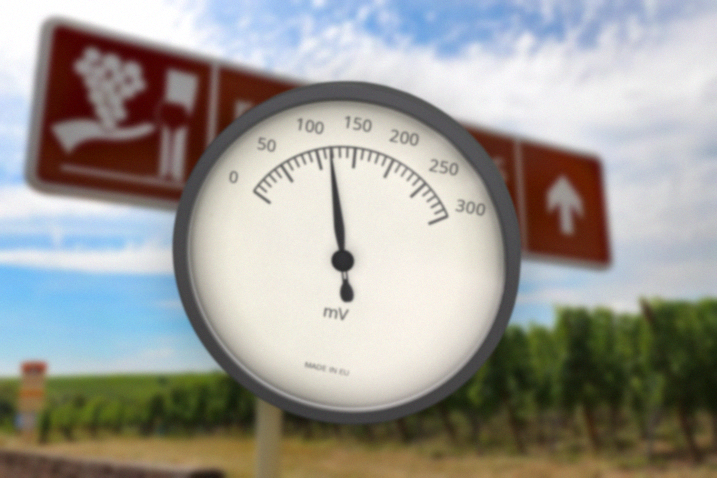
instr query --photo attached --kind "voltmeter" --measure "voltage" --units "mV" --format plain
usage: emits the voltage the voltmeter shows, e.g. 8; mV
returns 120; mV
